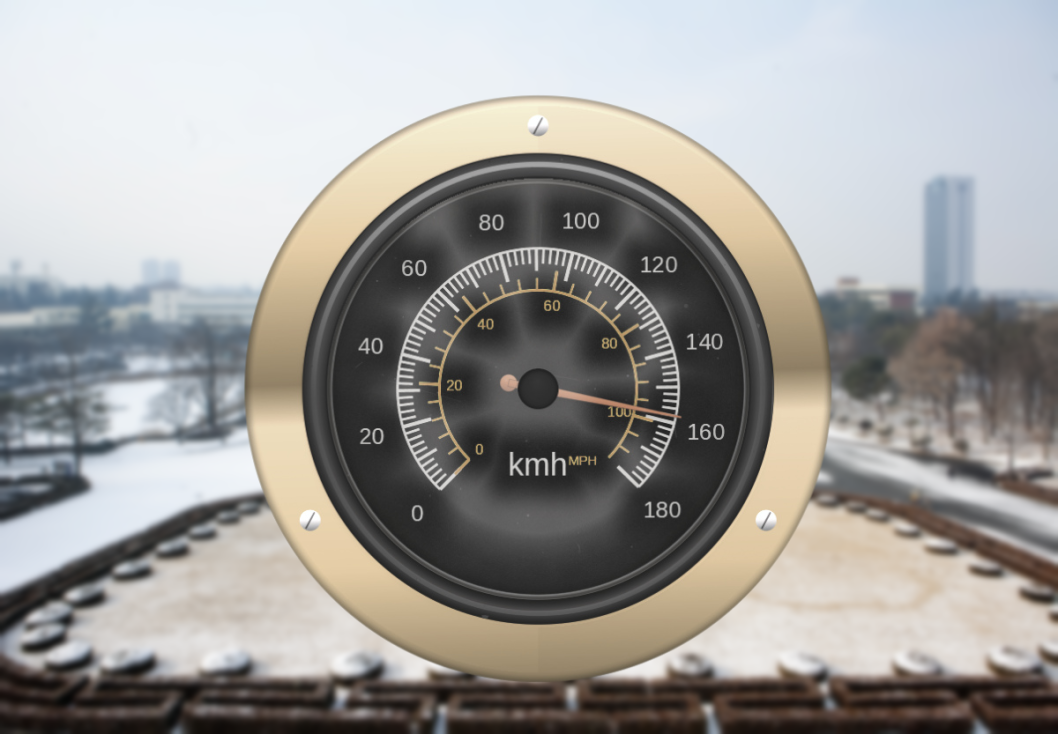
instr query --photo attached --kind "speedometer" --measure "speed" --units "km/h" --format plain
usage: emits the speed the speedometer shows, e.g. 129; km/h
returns 158; km/h
